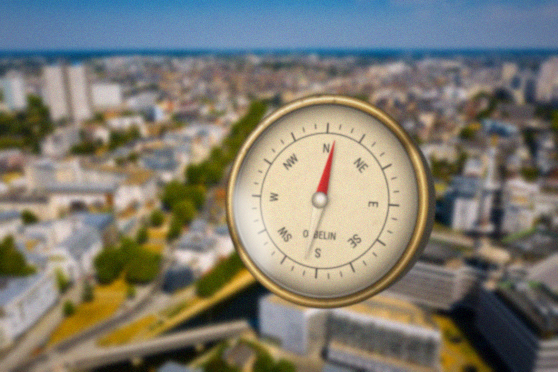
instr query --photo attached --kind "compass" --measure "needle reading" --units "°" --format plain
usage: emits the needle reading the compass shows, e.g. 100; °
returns 10; °
